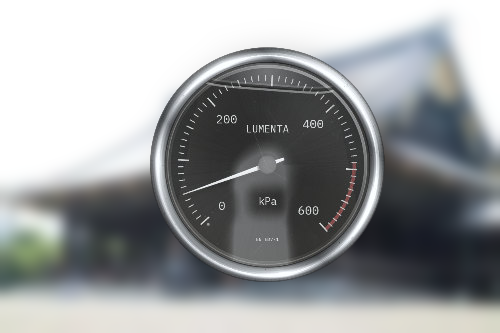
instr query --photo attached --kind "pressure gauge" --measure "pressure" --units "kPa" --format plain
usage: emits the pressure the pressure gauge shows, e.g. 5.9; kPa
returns 50; kPa
